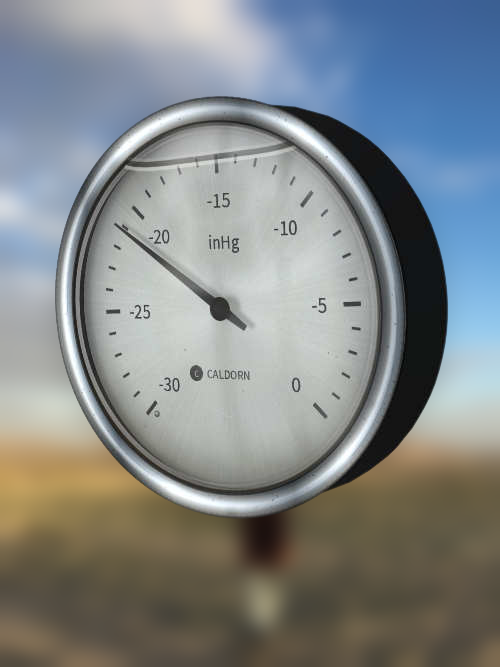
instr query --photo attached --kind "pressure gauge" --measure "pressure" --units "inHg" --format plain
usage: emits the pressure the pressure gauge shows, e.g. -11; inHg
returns -21; inHg
